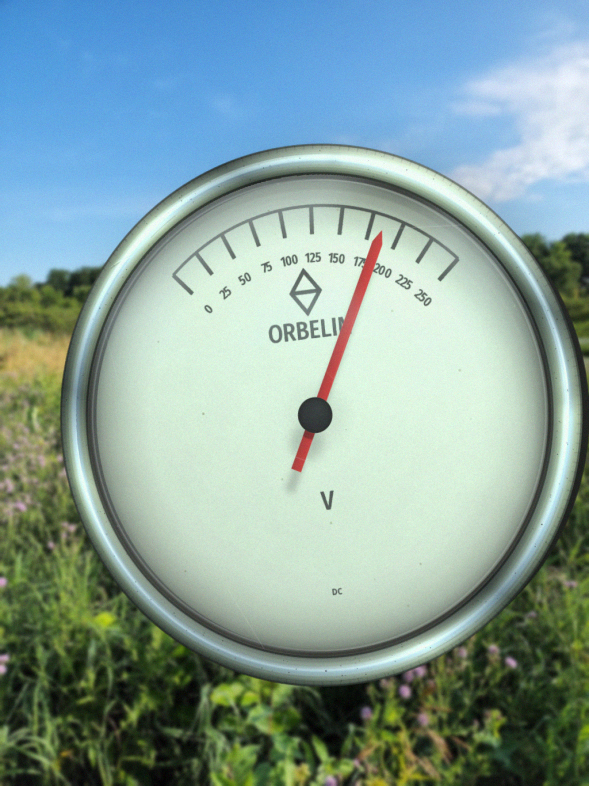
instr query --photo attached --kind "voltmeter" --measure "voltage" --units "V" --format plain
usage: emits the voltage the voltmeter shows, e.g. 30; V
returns 187.5; V
